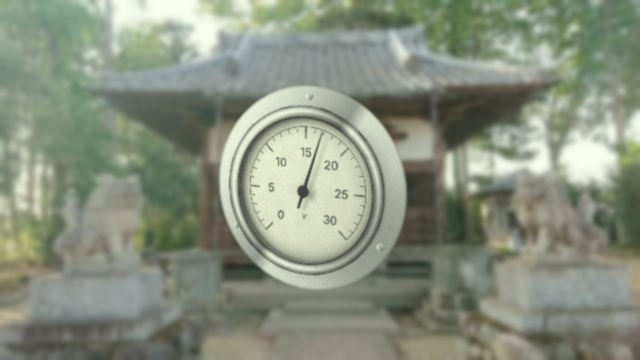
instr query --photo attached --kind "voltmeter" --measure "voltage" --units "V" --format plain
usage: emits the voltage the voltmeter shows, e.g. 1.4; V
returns 17; V
